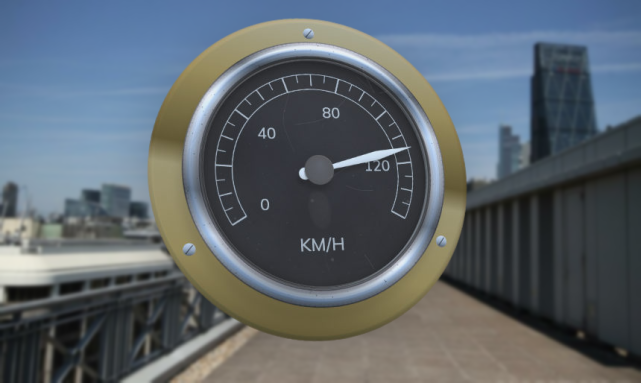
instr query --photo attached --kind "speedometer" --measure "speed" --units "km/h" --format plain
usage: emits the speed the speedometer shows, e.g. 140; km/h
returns 115; km/h
